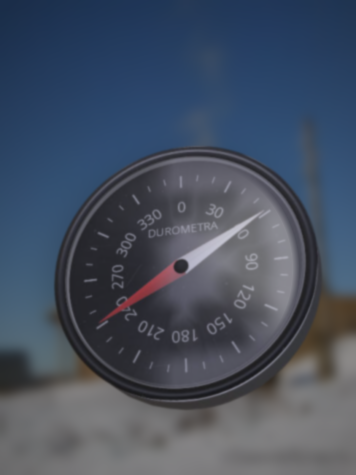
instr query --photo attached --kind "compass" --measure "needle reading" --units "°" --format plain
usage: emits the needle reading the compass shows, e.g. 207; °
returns 240; °
